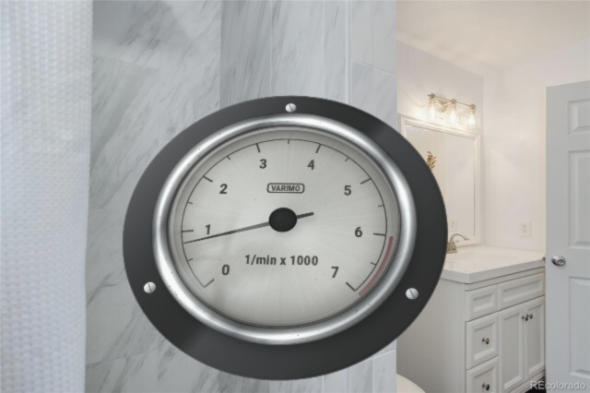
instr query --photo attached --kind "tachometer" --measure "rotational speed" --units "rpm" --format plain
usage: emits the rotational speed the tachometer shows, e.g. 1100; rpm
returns 750; rpm
